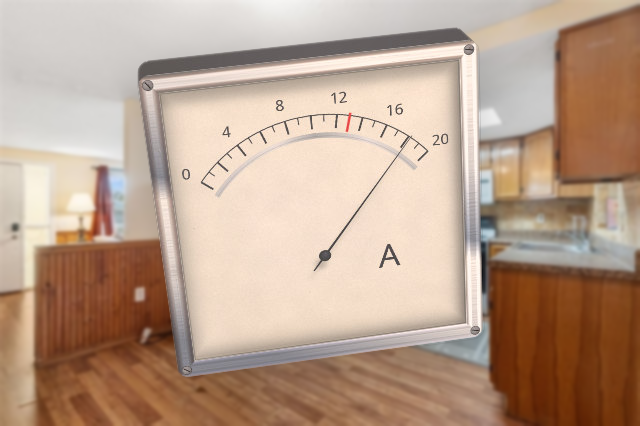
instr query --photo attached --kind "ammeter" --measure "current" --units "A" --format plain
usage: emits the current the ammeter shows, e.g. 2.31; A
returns 18; A
